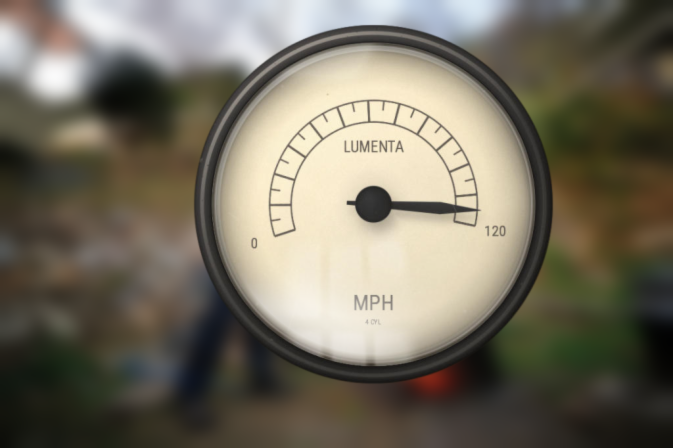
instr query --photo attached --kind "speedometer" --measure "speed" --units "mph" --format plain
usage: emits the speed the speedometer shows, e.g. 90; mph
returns 115; mph
